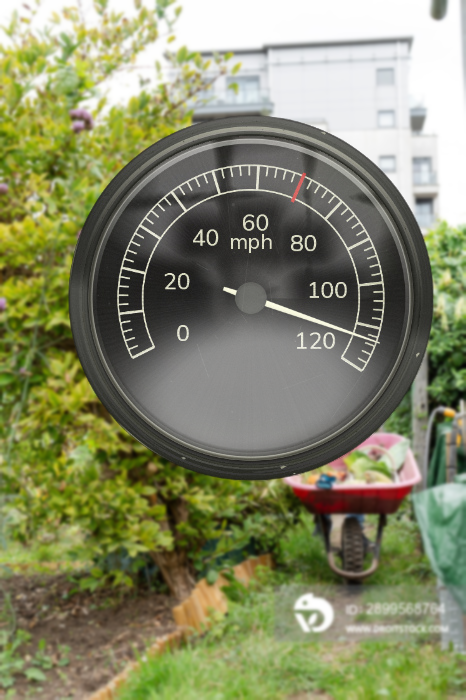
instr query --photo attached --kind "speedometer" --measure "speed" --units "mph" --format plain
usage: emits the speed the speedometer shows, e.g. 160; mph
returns 113; mph
